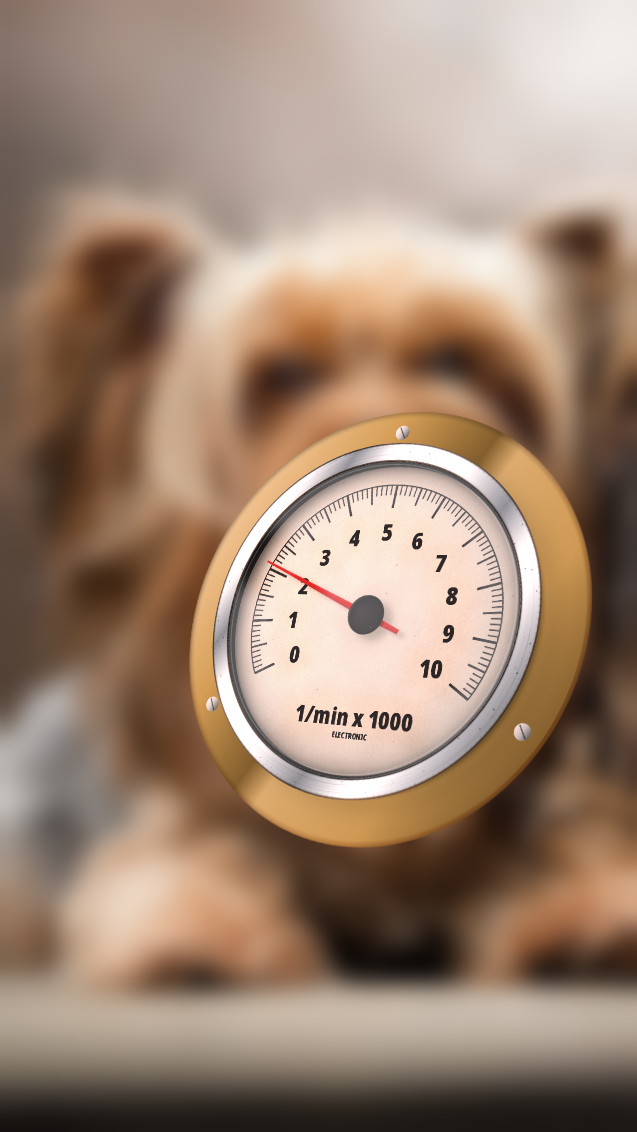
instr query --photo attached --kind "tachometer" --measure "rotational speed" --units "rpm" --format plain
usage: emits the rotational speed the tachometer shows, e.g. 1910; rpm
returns 2100; rpm
